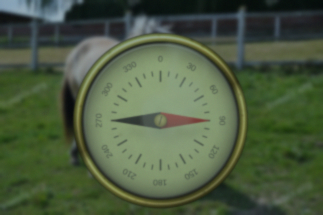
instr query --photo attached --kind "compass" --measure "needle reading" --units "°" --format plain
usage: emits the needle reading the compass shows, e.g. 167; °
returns 90; °
